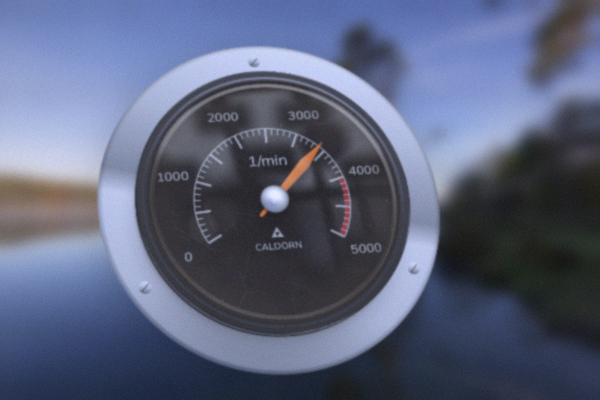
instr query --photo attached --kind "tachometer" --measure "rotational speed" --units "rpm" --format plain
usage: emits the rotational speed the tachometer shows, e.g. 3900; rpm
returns 3400; rpm
